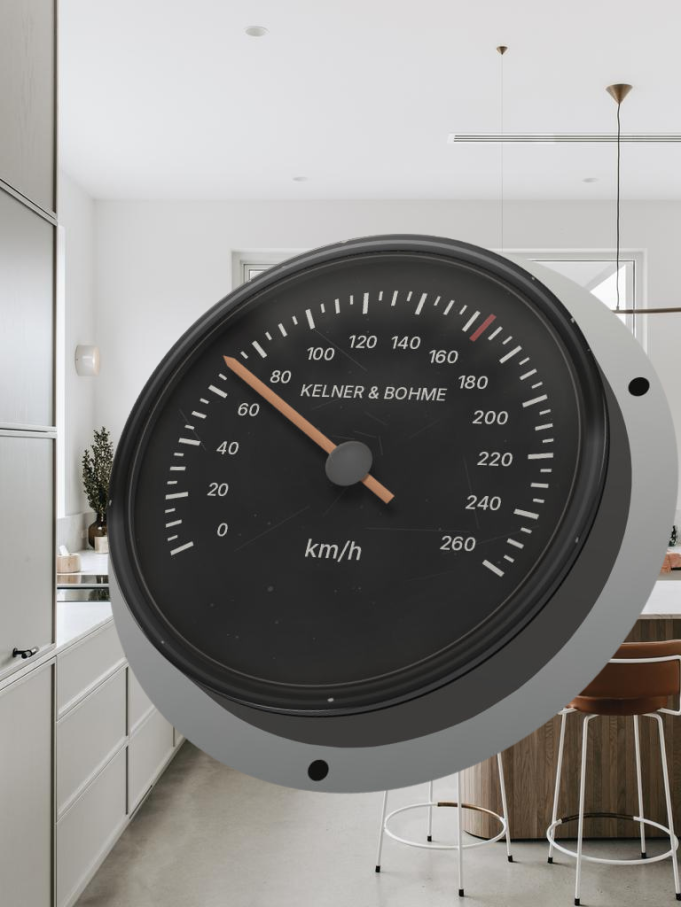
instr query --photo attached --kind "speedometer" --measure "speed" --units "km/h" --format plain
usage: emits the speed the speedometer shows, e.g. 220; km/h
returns 70; km/h
